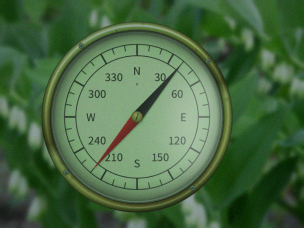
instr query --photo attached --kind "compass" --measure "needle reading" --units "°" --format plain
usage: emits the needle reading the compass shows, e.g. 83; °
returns 220; °
